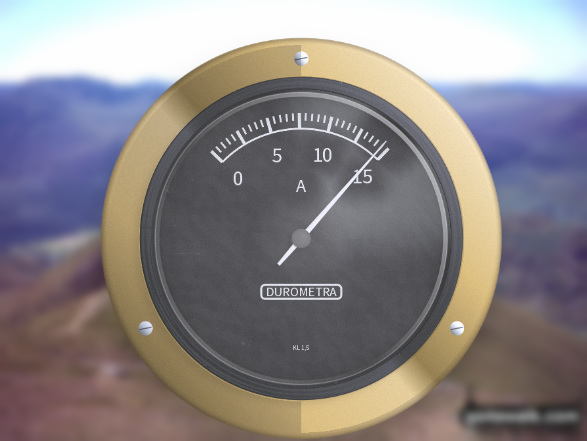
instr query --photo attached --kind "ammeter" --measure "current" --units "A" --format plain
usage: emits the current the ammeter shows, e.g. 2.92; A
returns 14.5; A
